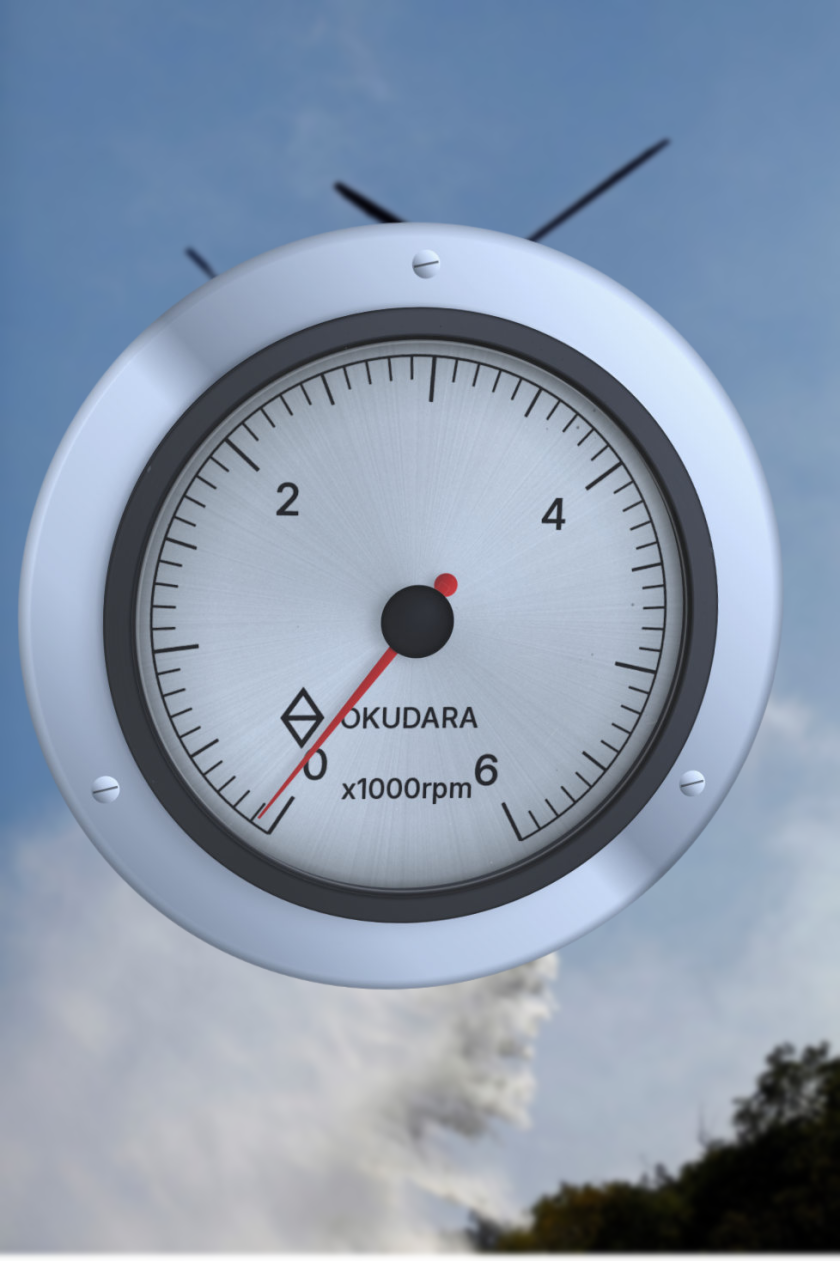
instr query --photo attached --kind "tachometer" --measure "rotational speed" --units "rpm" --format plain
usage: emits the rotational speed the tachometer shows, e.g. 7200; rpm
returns 100; rpm
